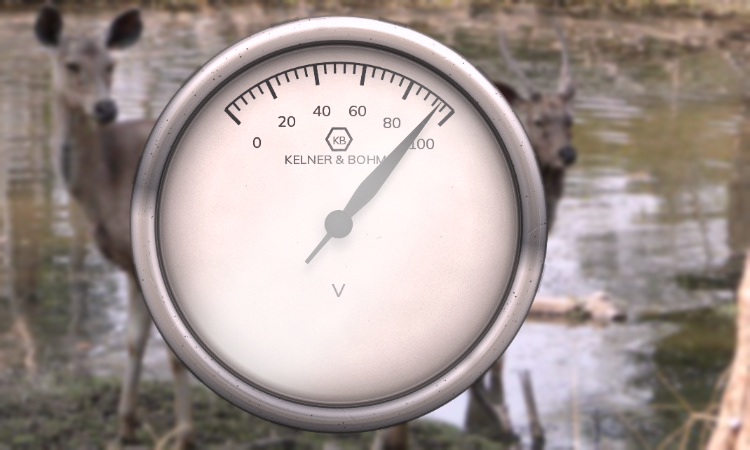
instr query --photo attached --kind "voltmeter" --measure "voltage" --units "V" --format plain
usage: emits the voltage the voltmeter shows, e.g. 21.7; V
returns 94; V
